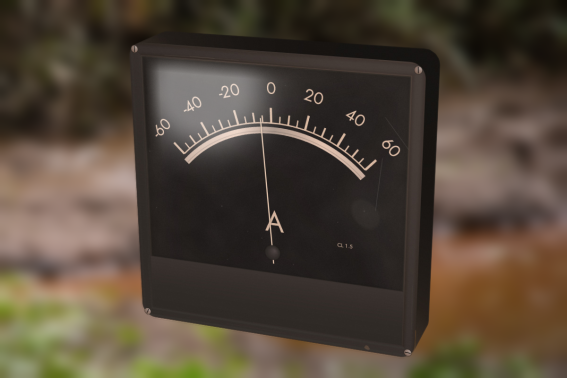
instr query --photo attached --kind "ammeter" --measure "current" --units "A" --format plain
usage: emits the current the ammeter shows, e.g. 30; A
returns -5; A
